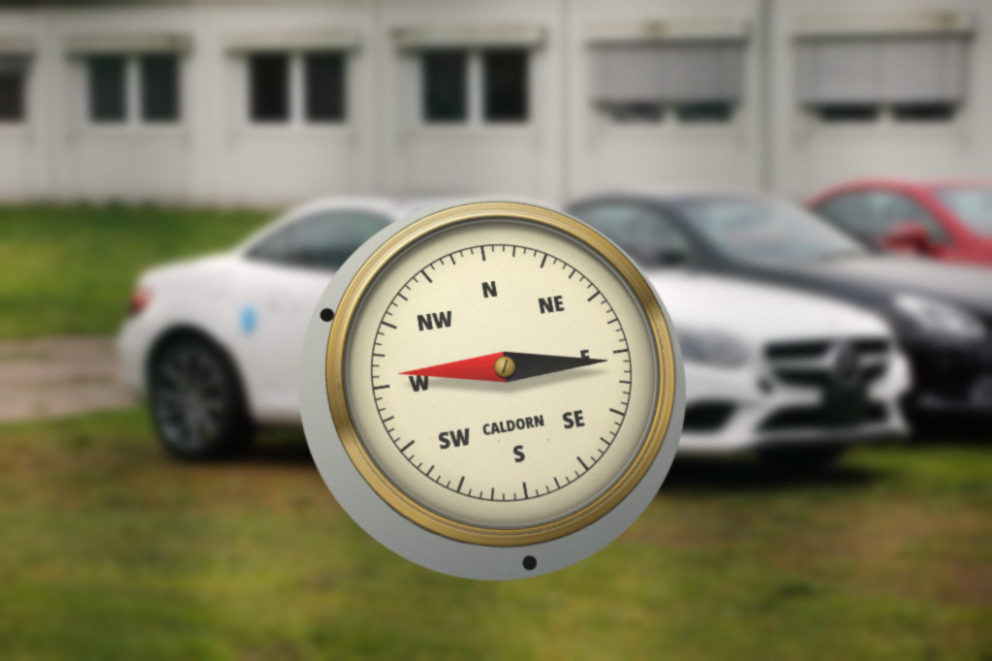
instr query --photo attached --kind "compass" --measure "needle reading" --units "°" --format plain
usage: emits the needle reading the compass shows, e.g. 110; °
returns 275; °
